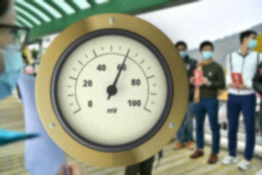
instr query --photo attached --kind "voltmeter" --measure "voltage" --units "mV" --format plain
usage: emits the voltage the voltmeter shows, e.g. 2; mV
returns 60; mV
